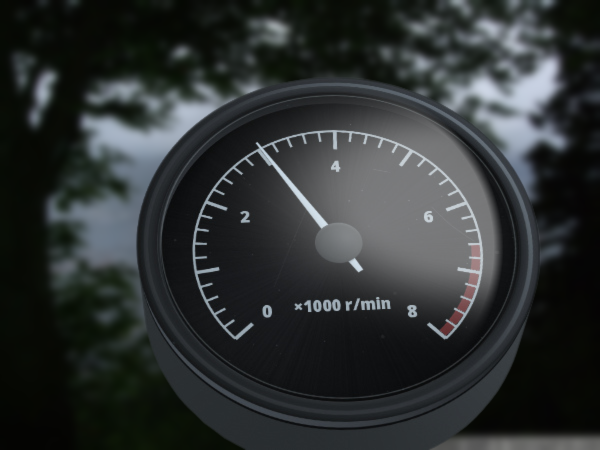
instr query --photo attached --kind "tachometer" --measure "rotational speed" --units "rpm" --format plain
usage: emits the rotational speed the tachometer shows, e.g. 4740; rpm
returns 3000; rpm
